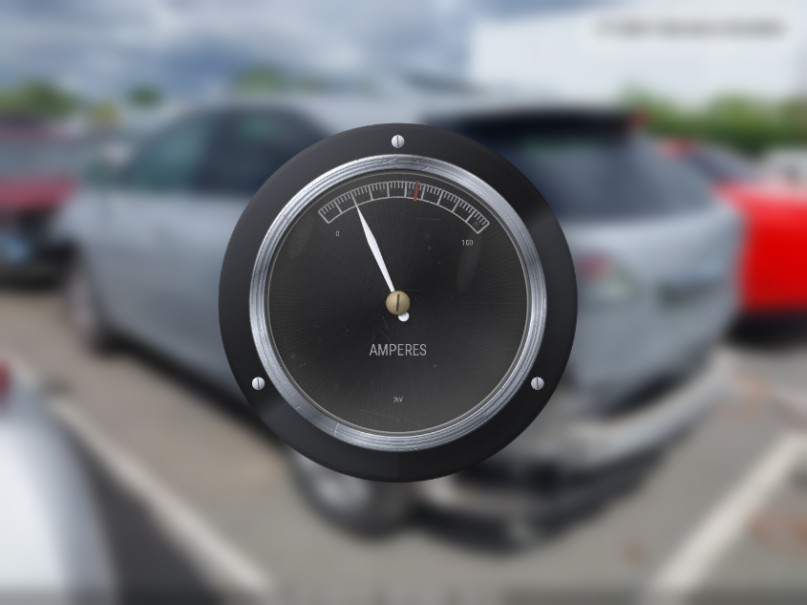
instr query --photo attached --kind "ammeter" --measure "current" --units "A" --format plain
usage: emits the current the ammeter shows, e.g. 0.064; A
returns 20; A
